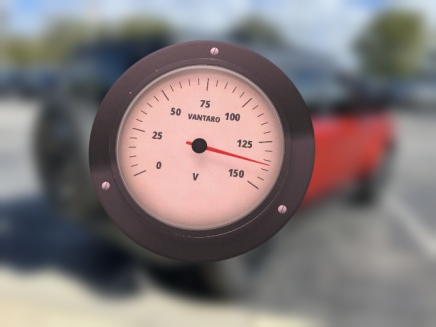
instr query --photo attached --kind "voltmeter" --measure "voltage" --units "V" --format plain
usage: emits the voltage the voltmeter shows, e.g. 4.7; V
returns 137.5; V
